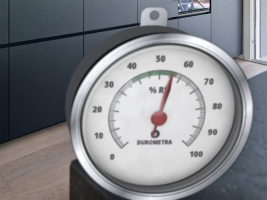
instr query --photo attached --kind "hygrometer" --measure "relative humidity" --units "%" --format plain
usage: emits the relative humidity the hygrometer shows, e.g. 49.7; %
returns 55; %
